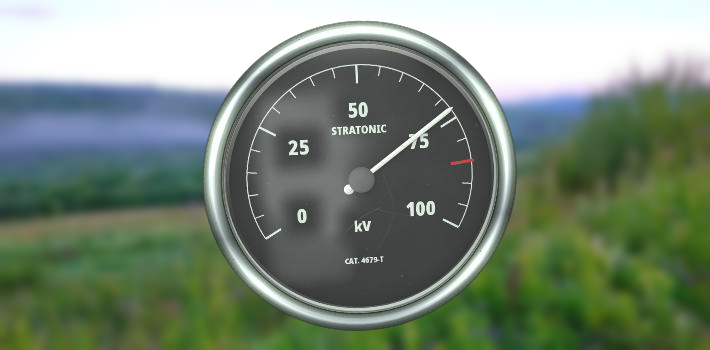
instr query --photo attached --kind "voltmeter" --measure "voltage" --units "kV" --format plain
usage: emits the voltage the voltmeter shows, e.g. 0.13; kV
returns 72.5; kV
